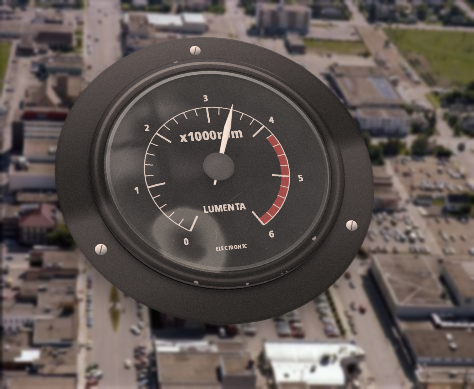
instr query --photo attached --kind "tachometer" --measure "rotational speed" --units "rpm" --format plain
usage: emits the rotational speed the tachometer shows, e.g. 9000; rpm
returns 3400; rpm
